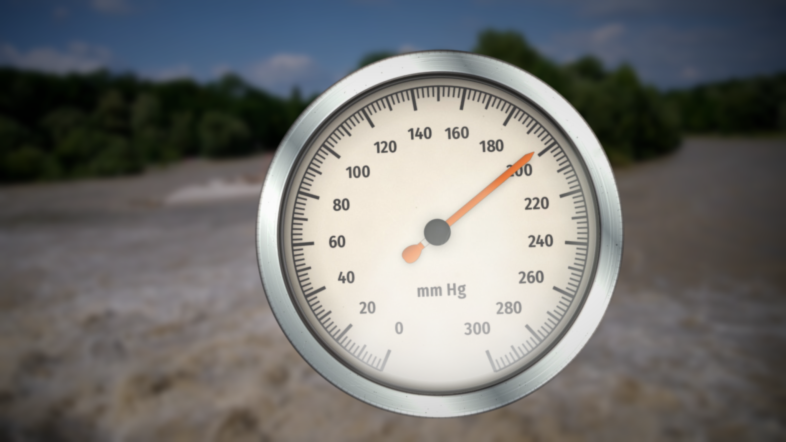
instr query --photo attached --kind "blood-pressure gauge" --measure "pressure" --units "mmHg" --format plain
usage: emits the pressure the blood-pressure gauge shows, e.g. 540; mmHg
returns 198; mmHg
